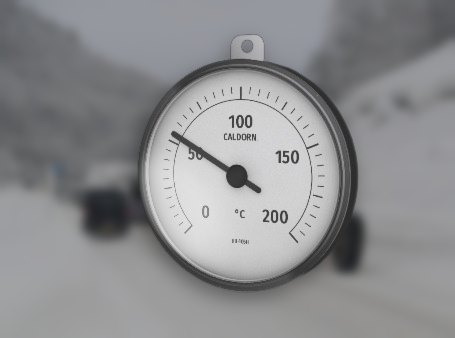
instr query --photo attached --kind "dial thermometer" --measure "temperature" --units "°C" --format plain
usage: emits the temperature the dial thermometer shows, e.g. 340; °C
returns 55; °C
